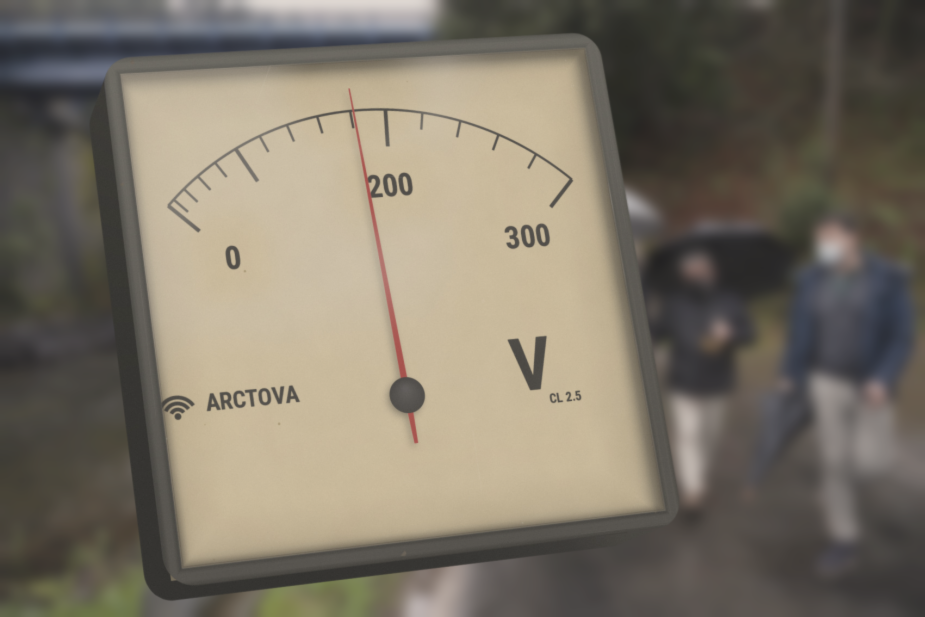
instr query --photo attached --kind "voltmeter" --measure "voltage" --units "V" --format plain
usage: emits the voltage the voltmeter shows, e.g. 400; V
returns 180; V
